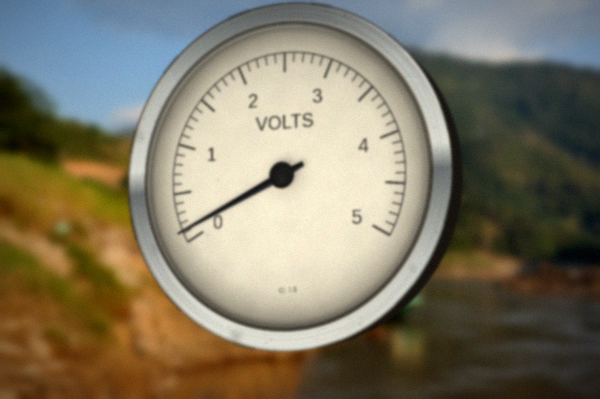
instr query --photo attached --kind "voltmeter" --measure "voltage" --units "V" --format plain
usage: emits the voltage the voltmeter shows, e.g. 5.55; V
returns 0.1; V
